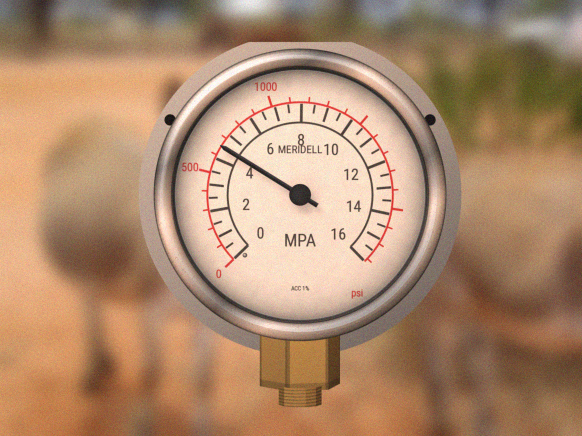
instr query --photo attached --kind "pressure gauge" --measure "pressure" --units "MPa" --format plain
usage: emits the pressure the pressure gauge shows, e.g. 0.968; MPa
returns 4.5; MPa
